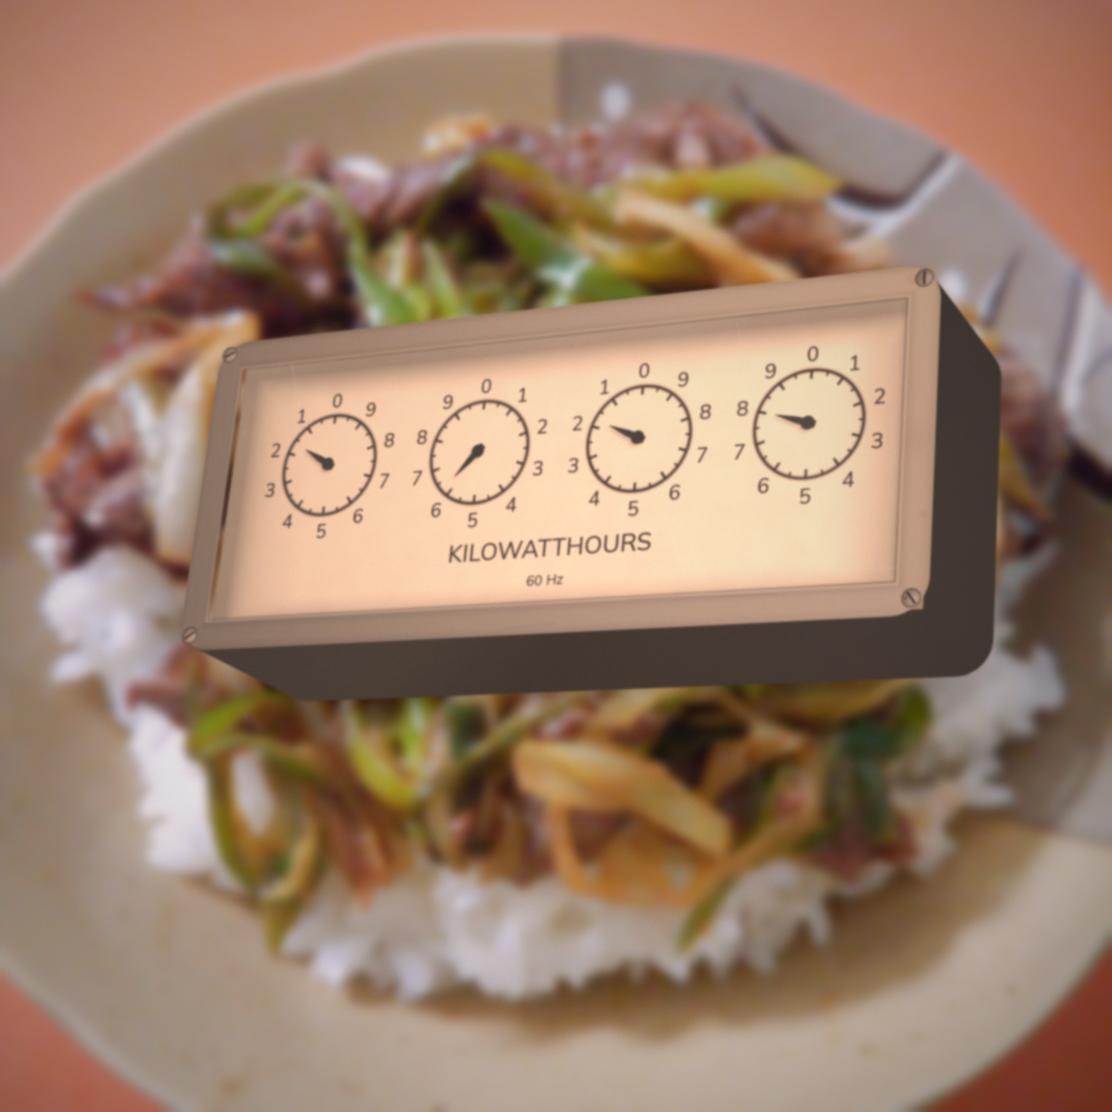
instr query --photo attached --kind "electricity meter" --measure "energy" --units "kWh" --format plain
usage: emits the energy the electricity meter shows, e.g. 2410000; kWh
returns 1618; kWh
